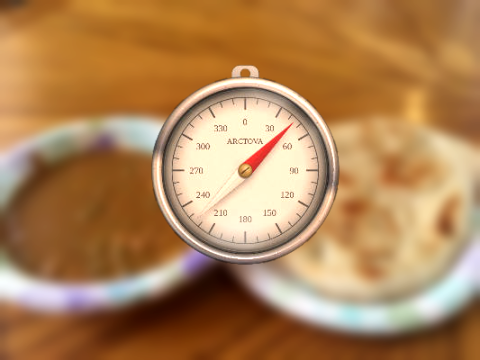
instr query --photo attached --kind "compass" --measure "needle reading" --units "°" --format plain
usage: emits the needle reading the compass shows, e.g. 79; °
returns 45; °
